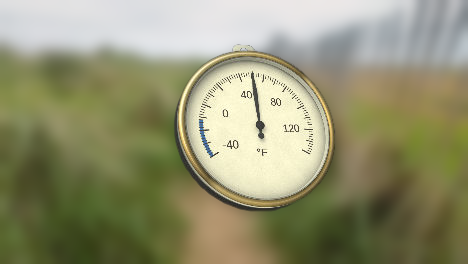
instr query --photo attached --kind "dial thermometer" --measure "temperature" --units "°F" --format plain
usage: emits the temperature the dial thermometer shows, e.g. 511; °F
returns 50; °F
